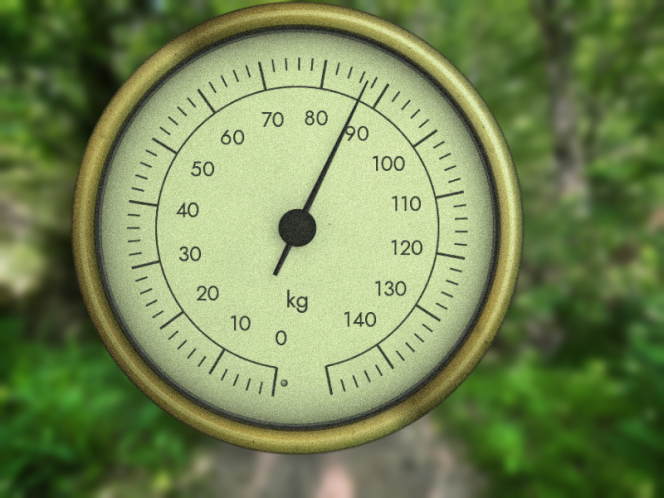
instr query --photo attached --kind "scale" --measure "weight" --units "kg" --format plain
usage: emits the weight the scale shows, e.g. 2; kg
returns 87; kg
